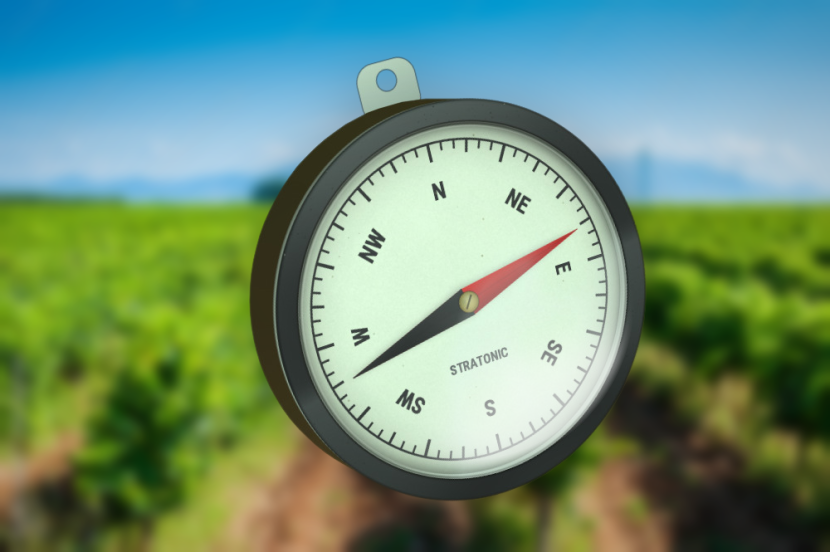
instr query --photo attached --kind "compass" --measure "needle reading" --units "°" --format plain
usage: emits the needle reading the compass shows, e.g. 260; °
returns 75; °
